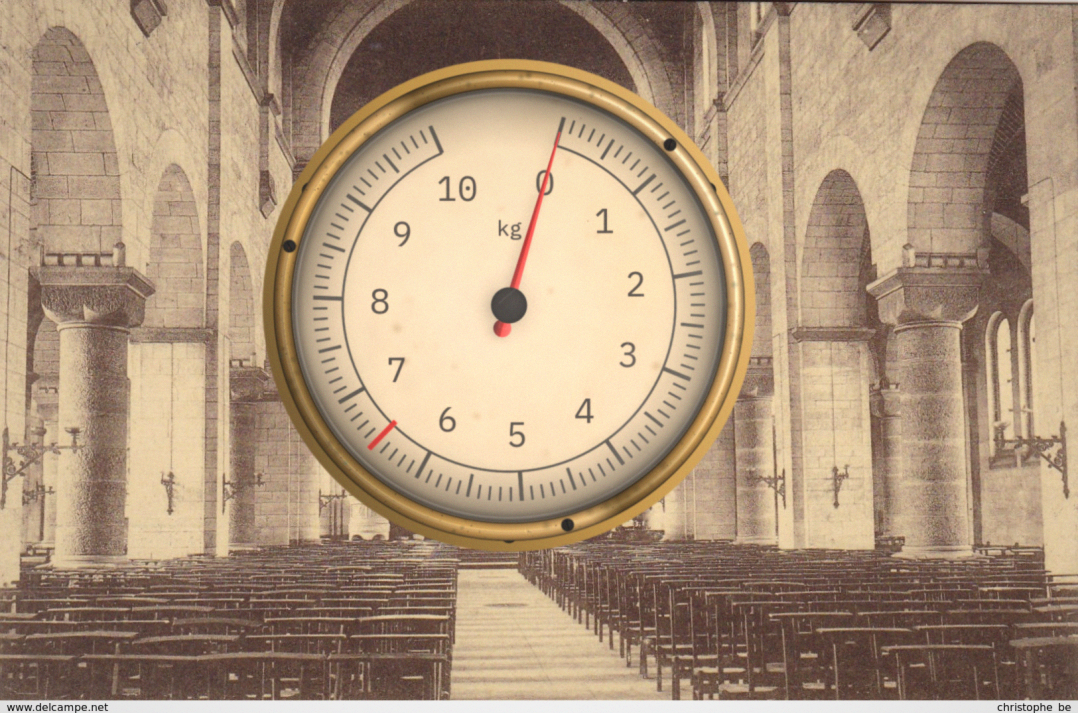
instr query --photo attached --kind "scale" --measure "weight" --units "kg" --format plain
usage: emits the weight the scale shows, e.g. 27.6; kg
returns 0; kg
